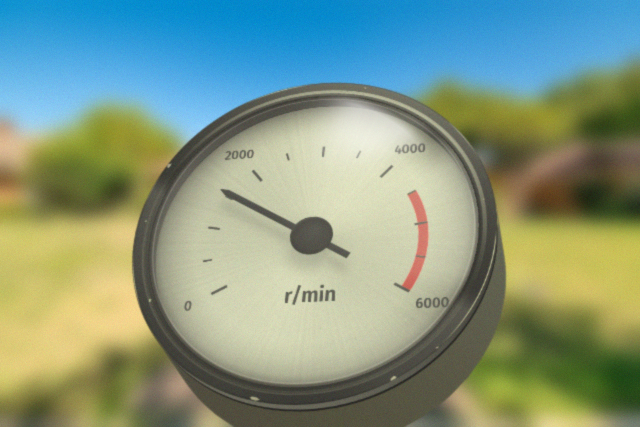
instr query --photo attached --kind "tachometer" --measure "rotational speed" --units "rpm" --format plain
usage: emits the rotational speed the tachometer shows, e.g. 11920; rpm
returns 1500; rpm
